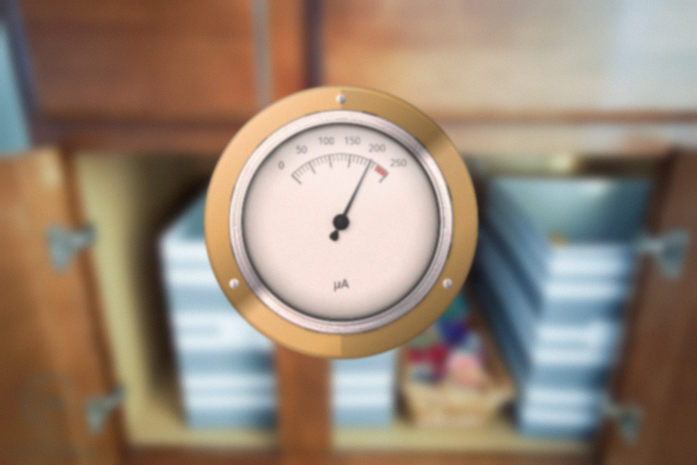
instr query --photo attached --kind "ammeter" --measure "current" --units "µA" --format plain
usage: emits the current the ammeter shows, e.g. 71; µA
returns 200; µA
